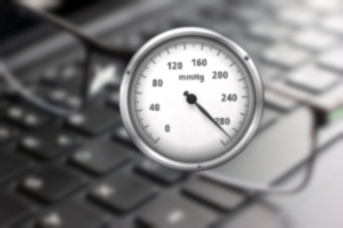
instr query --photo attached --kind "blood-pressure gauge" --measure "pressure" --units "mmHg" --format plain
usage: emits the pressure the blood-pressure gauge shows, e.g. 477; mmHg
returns 290; mmHg
